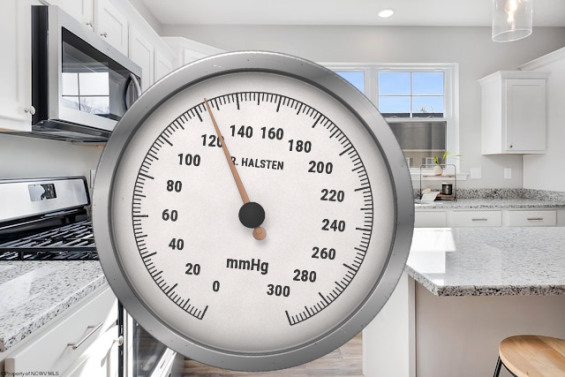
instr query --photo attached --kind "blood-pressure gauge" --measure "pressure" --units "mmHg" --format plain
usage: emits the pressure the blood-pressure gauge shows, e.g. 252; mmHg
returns 126; mmHg
